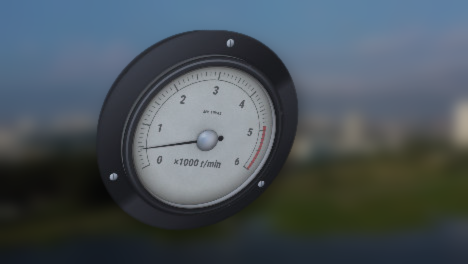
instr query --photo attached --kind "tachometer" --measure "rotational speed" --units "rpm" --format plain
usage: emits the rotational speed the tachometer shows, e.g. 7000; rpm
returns 500; rpm
